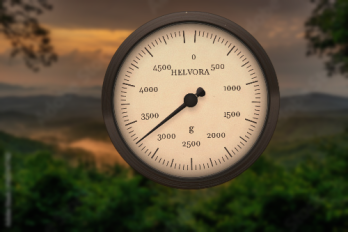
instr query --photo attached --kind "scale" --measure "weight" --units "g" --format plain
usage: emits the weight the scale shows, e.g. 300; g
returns 3250; g
